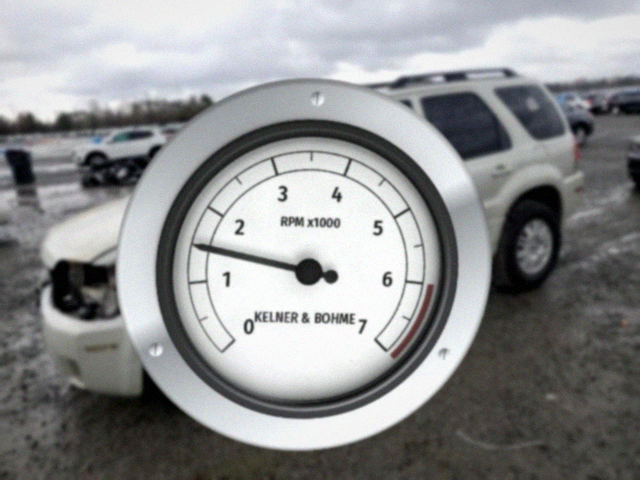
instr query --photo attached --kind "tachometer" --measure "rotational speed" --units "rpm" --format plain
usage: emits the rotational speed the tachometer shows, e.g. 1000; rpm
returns 1500; rpm
